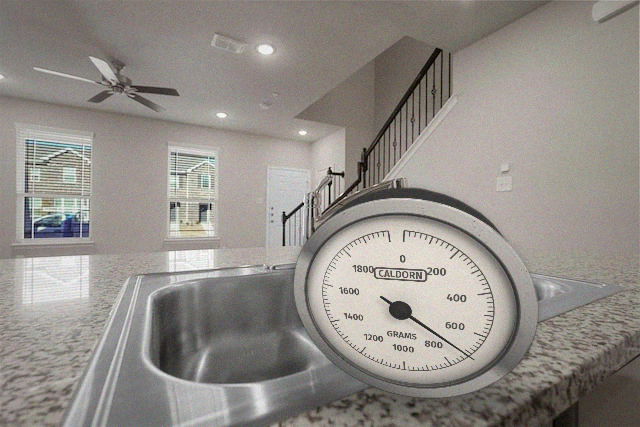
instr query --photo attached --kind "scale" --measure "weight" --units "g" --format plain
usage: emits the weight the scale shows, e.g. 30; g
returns 700; g
